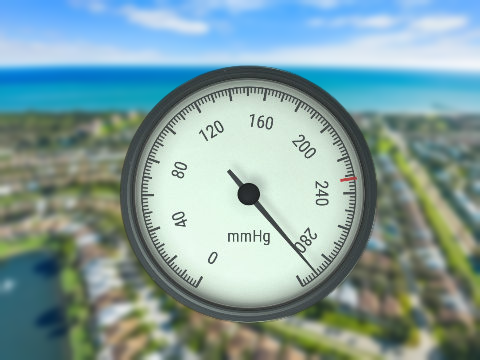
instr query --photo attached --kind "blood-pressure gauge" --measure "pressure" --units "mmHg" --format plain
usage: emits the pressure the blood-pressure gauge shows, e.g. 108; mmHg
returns 290; mmHg
